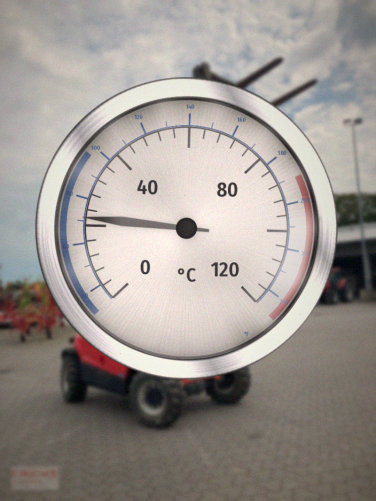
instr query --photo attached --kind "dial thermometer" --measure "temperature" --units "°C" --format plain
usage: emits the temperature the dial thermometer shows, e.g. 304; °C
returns 22; °C
